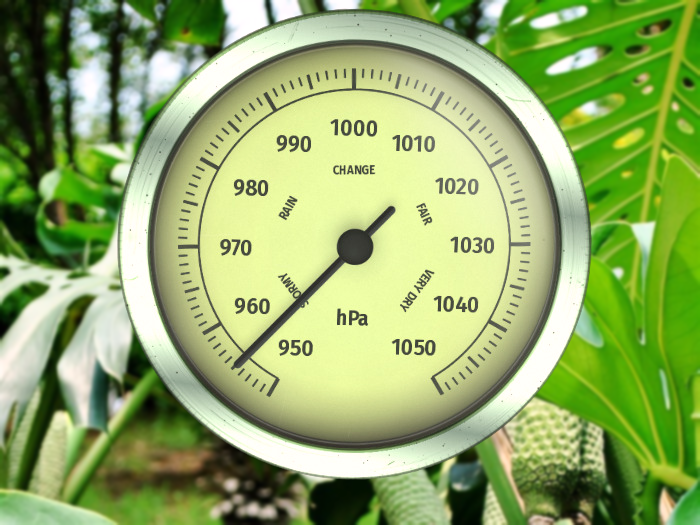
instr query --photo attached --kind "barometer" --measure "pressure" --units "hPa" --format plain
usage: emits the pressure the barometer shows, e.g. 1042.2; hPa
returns 955; hPa
